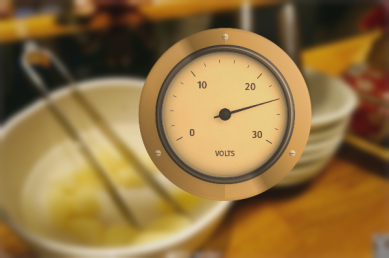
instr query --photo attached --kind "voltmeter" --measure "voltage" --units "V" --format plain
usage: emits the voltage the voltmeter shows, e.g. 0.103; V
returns 24; V
